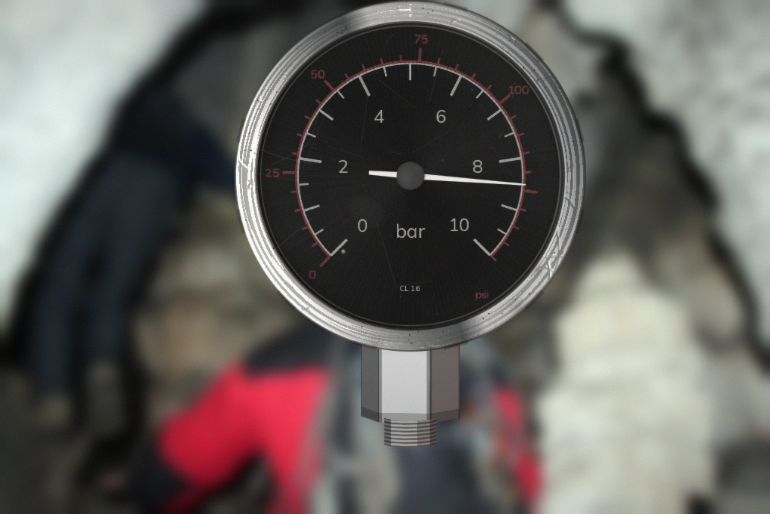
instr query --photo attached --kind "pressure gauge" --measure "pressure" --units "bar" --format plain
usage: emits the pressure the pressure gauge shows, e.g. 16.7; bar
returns 8.5; bar
